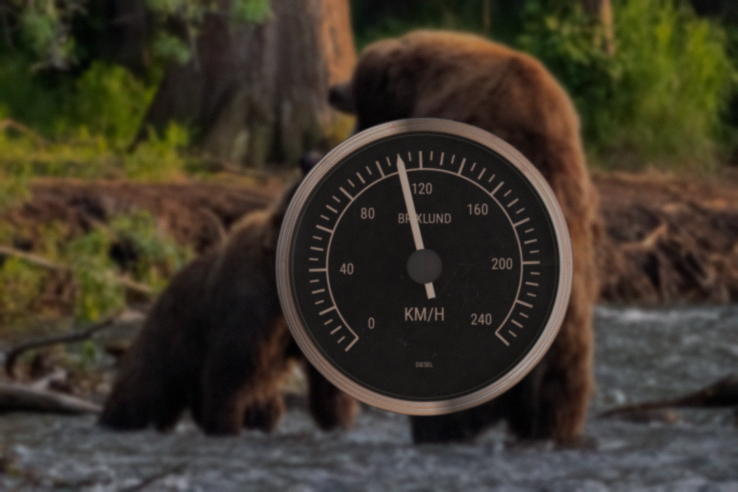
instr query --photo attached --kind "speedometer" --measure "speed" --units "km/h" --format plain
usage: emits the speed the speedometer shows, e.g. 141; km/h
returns 110; km/h
